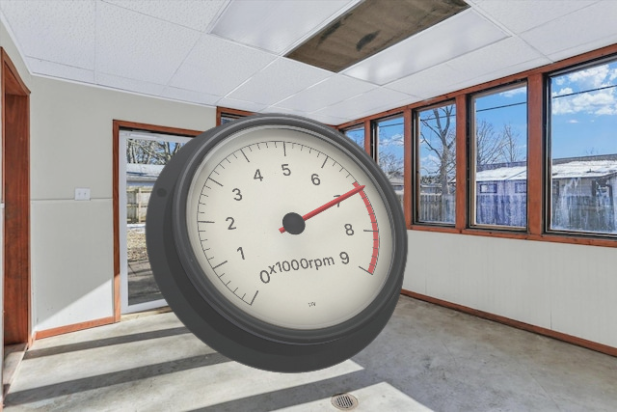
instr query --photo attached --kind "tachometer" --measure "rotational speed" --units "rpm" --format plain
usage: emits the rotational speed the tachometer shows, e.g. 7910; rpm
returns 7000; rpm
